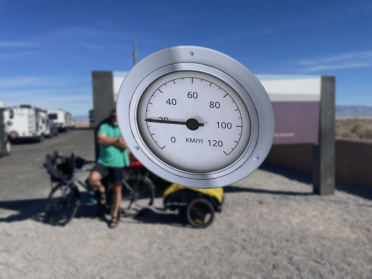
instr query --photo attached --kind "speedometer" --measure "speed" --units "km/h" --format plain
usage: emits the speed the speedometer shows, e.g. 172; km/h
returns 20; km/h
